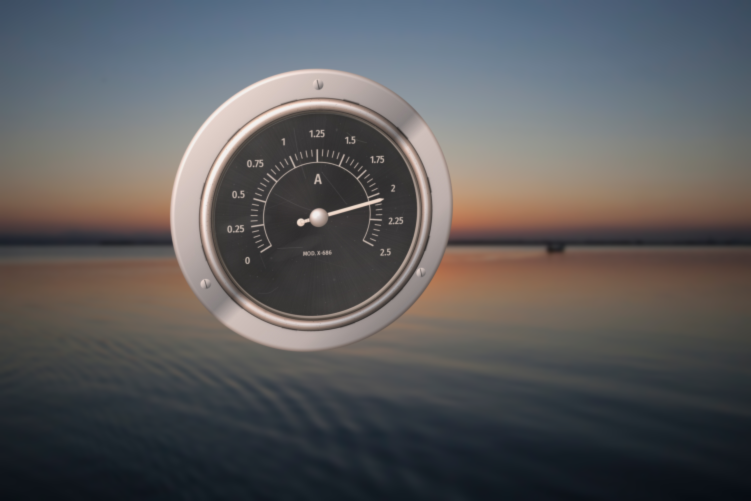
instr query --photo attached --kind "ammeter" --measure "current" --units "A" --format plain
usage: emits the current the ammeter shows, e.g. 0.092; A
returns 2.05; A
